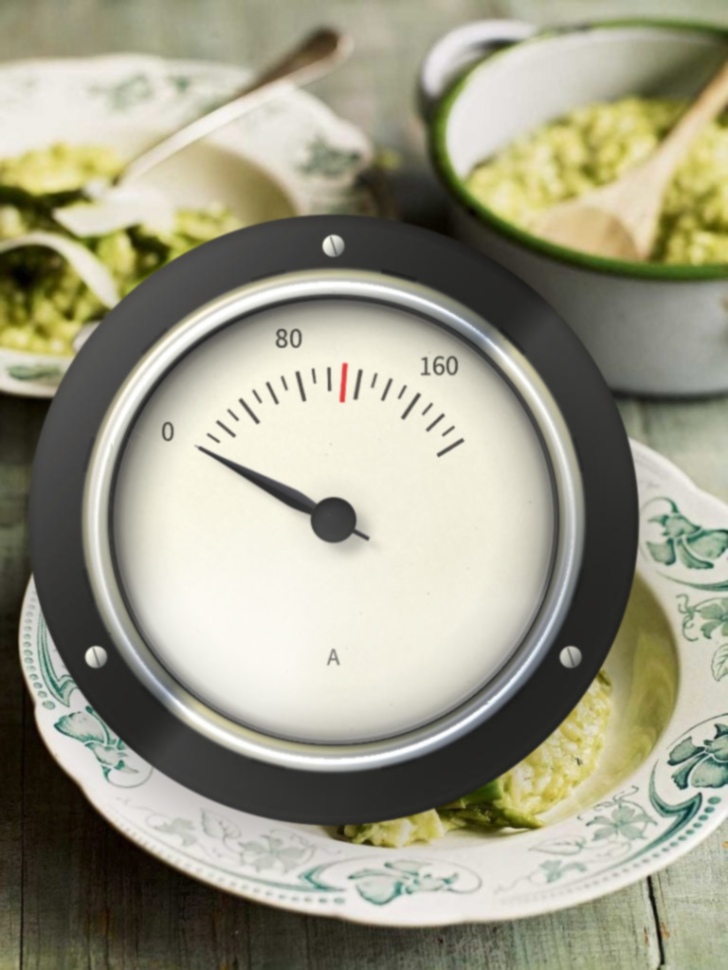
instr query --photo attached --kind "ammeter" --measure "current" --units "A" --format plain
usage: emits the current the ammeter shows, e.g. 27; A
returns 0; A
